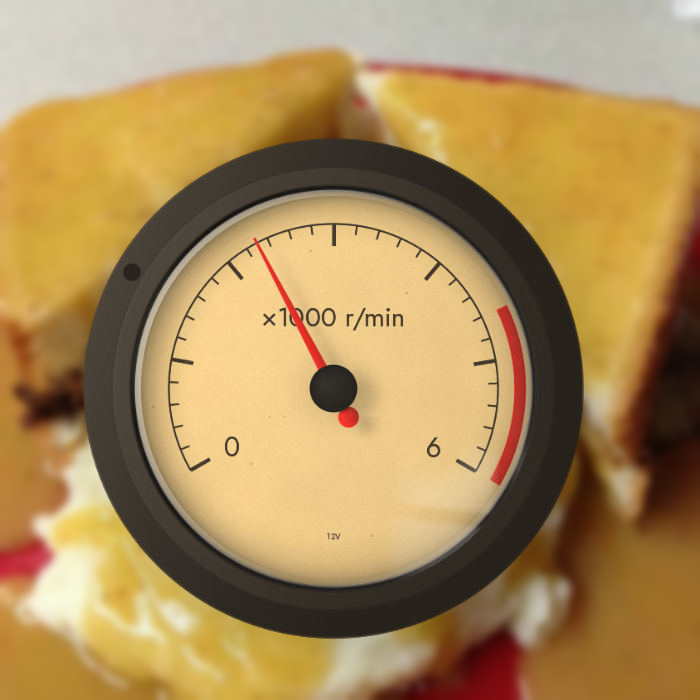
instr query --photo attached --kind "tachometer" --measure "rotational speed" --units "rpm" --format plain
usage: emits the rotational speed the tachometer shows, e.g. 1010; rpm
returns 2300; rpm
